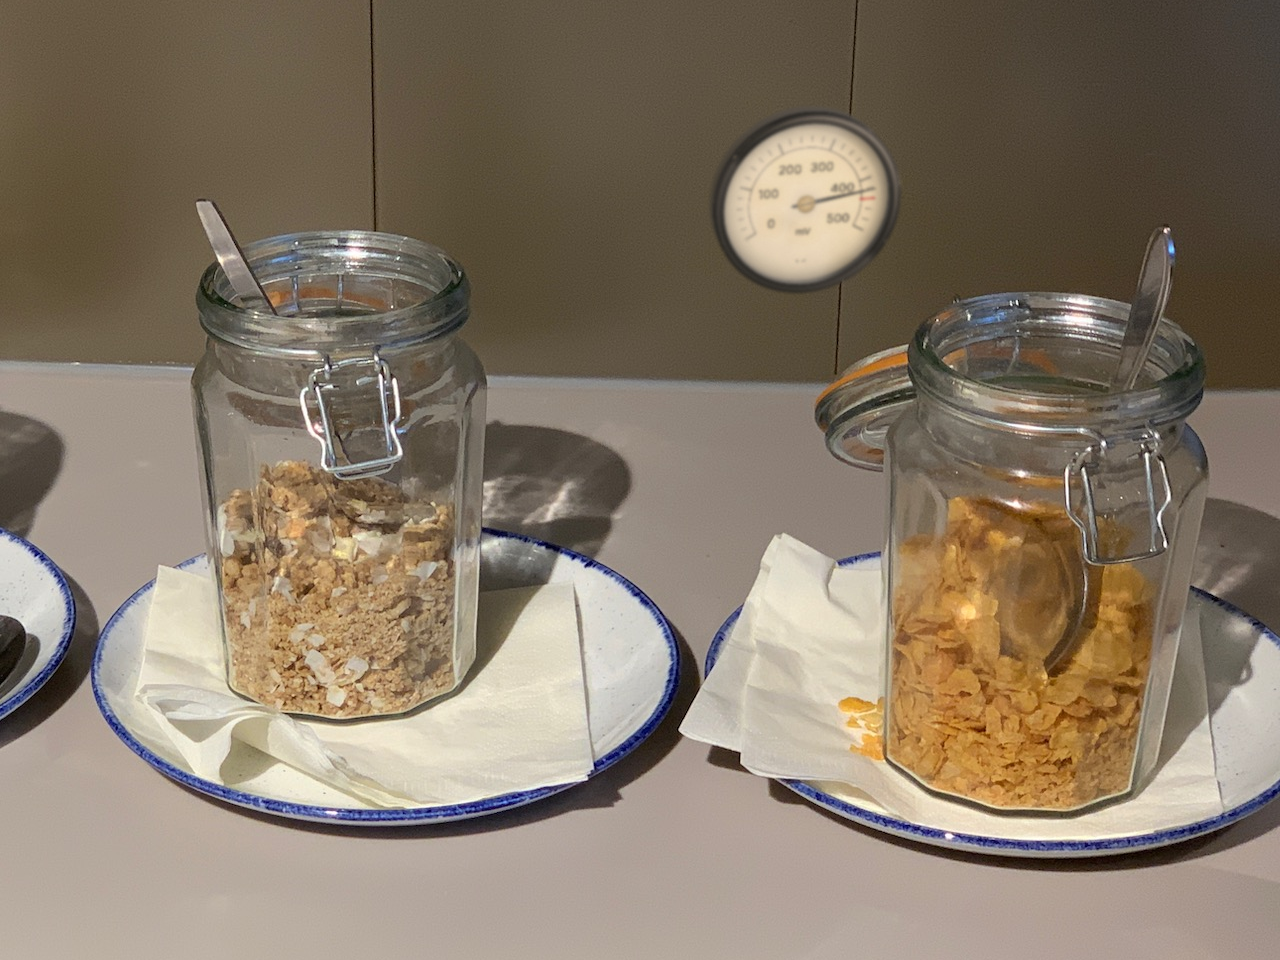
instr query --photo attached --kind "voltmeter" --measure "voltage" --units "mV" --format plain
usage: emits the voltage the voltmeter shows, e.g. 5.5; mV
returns 420; mV
